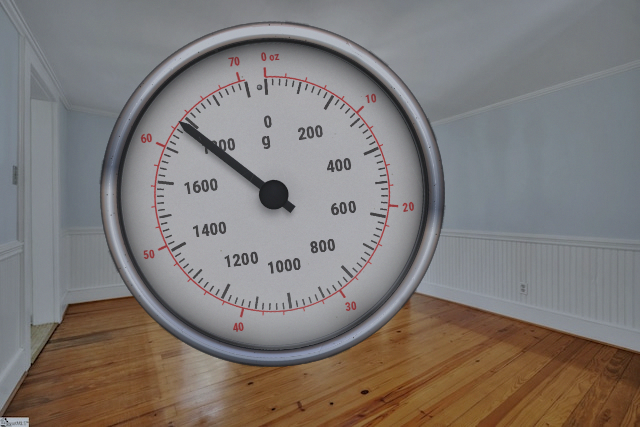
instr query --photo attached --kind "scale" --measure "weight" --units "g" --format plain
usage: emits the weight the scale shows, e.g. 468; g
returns 1780; g
